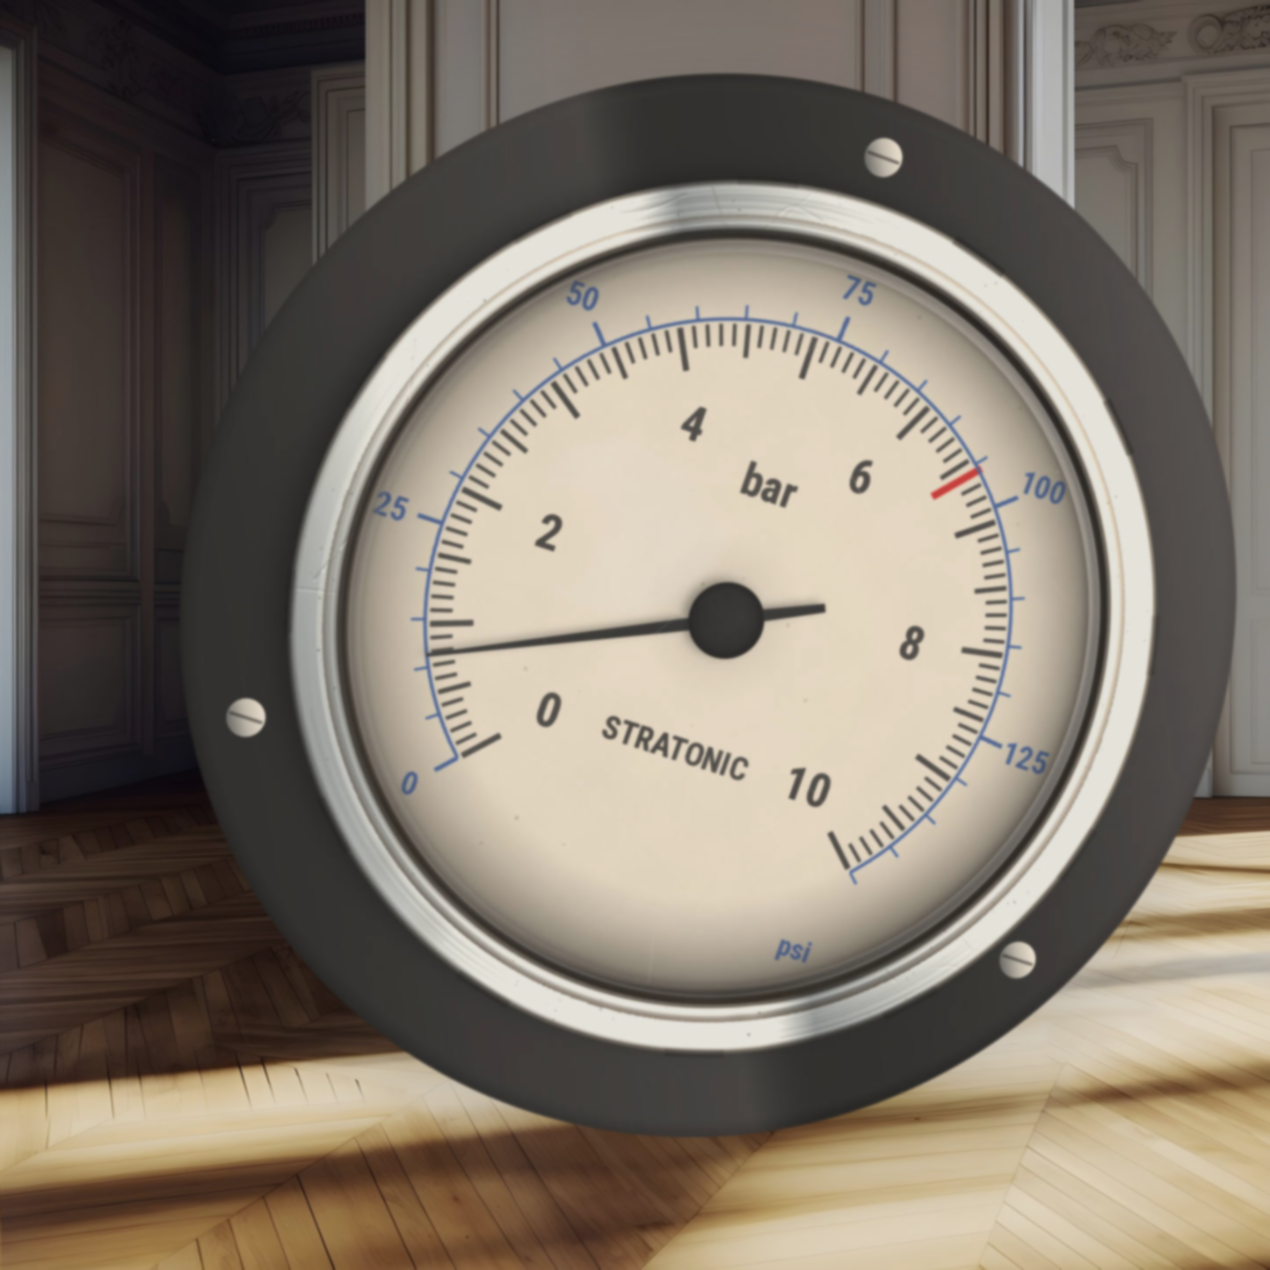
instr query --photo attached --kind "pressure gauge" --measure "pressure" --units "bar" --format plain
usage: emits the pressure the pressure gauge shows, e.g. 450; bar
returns 0.8; bar
